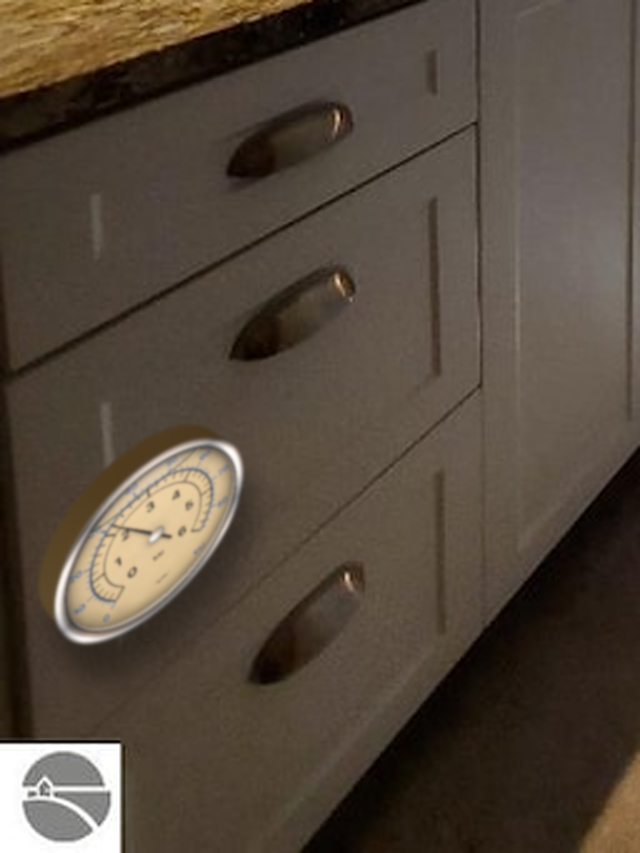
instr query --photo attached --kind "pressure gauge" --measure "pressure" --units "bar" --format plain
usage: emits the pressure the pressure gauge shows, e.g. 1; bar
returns 2.2; bar
